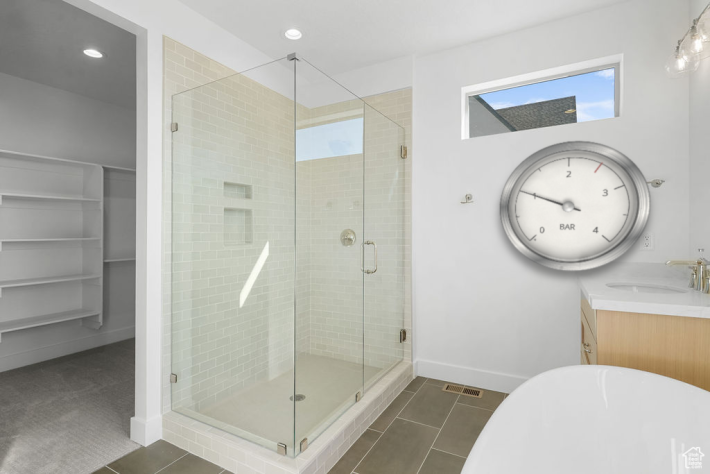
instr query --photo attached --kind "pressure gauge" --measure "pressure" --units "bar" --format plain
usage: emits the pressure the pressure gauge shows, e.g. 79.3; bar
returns 1; bar
